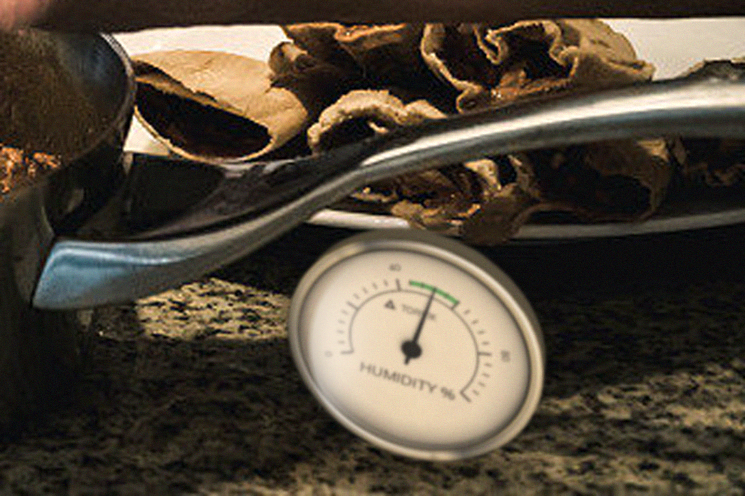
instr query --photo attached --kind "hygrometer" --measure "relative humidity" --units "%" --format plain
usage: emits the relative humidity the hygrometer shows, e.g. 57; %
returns 52; %
